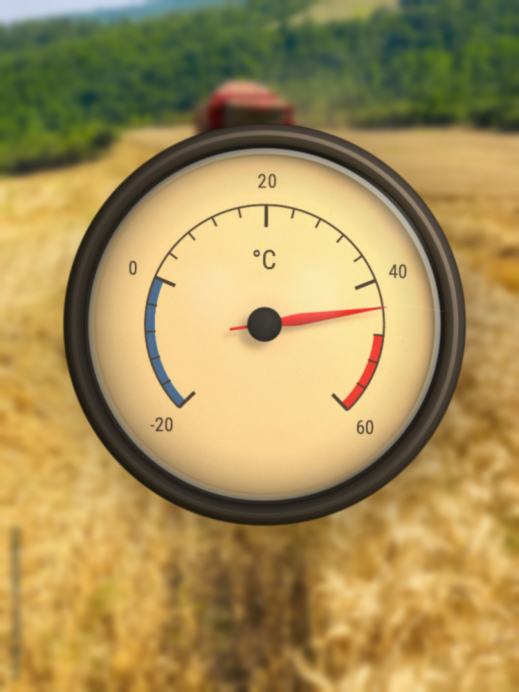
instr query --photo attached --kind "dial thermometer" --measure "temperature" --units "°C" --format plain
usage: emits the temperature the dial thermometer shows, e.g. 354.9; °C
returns 44; °C
